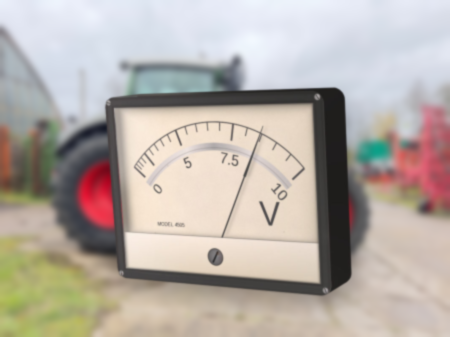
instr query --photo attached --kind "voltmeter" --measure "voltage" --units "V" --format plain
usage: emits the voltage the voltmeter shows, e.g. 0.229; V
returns 8.5; V
